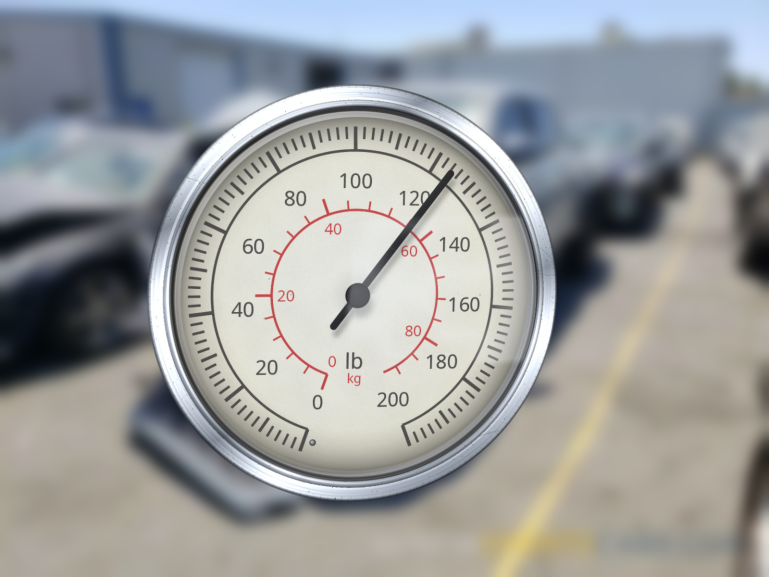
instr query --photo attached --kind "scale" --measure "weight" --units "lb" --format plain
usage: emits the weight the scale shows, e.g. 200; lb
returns 124; lb
